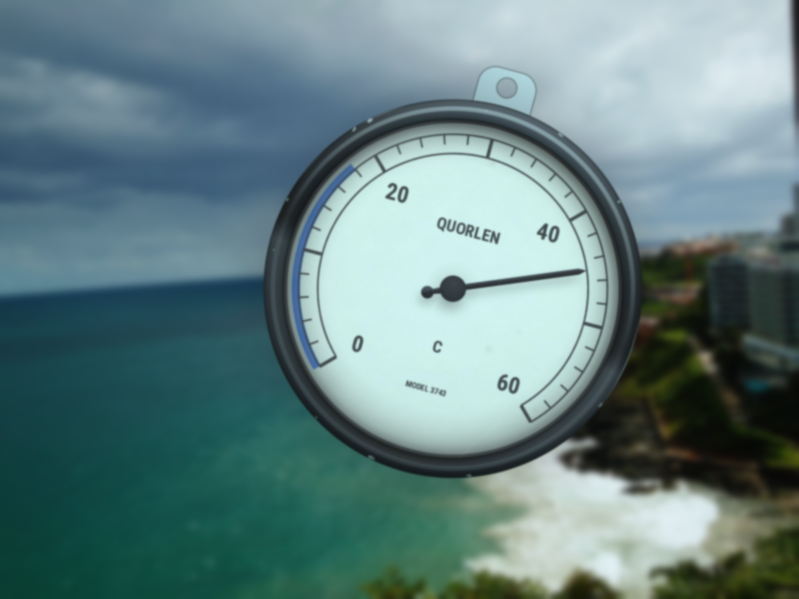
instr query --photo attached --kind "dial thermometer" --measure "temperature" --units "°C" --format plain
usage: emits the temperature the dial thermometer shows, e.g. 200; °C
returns 45; °C
